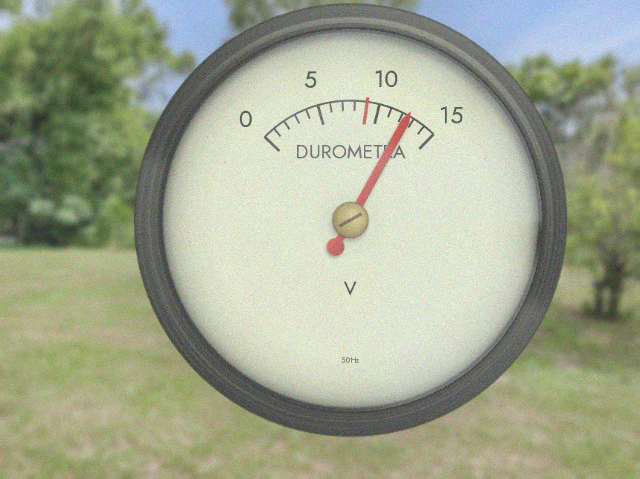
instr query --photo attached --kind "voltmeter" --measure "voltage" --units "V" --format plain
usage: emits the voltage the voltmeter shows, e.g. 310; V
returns 12.5; V
